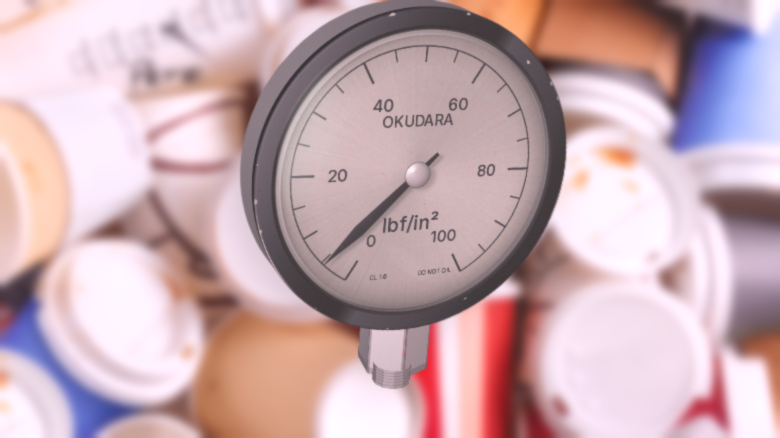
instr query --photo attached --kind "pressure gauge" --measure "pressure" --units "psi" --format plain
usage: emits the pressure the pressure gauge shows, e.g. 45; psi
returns 5; psi
